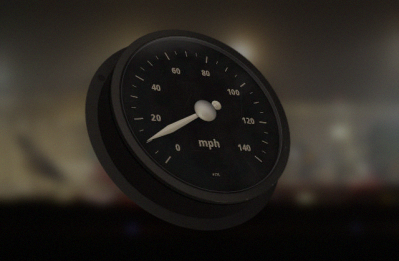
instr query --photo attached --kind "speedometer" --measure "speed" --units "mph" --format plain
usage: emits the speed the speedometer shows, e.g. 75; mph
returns 10; mph
